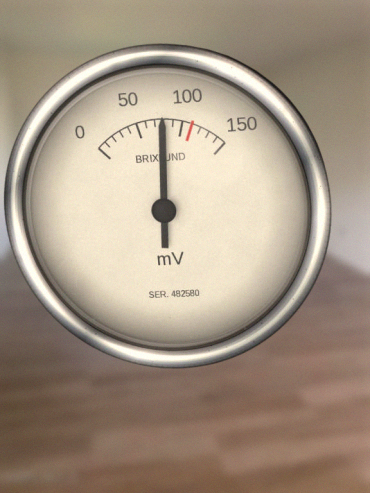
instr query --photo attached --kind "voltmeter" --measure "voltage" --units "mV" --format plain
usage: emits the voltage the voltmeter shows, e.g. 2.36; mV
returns 80; mV
